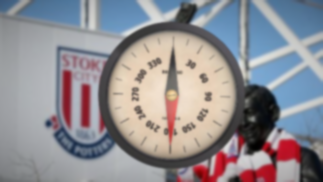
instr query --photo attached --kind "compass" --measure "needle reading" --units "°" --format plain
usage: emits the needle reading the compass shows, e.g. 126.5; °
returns 180; °
